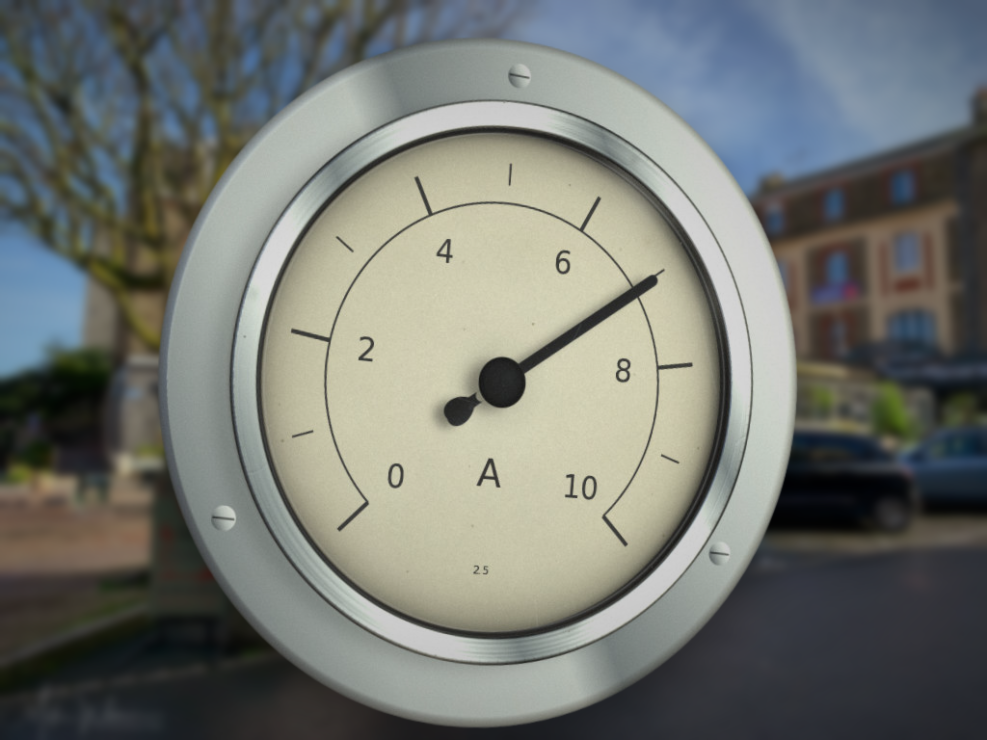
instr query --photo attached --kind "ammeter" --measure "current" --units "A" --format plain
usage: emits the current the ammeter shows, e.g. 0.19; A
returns 7; A
